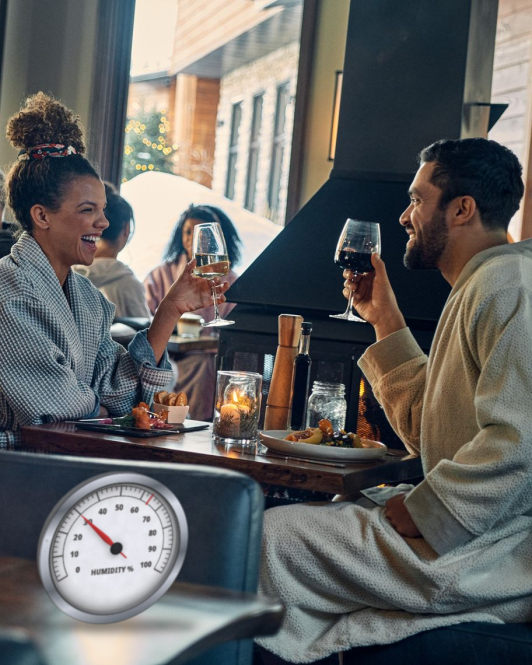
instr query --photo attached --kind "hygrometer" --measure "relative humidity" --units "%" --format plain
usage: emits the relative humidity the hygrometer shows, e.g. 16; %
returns 30; %
